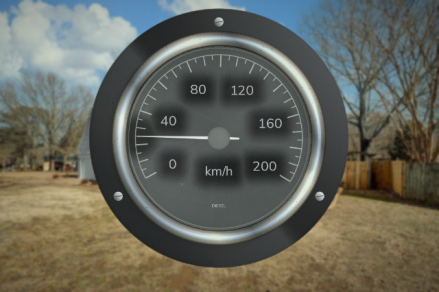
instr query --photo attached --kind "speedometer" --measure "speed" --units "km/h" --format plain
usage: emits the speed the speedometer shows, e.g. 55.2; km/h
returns 25; km/h
